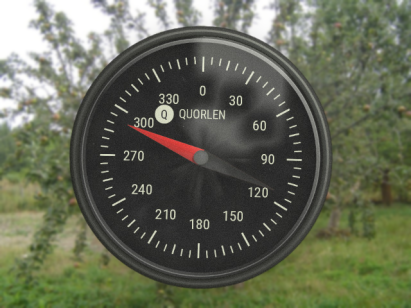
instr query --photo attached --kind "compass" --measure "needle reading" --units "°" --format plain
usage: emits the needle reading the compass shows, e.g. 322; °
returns 292.5; °
